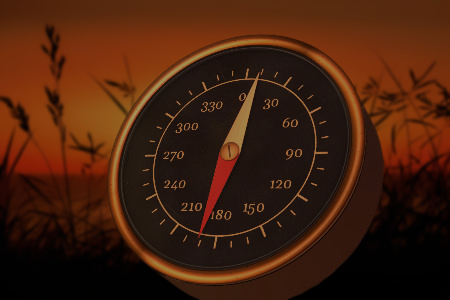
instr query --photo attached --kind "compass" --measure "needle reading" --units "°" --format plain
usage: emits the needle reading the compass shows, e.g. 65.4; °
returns 190; °
